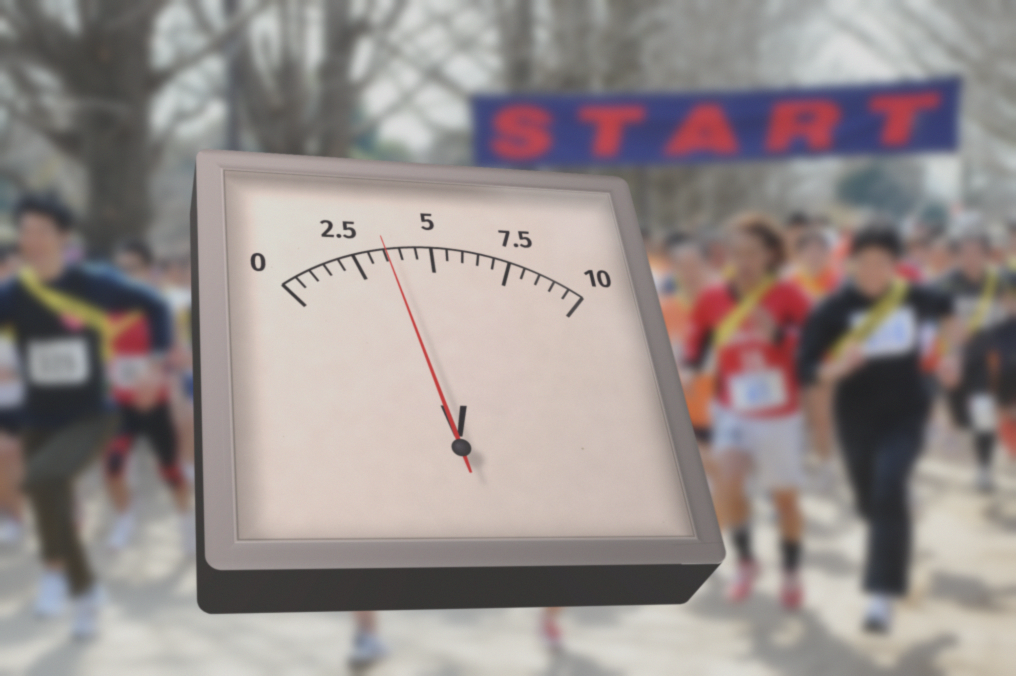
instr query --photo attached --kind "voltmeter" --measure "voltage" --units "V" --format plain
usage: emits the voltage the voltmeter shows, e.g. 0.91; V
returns 3.5; V
